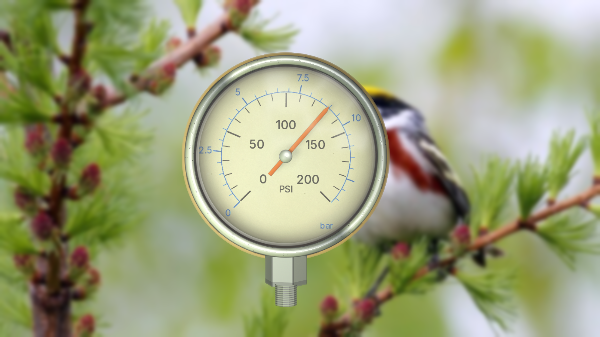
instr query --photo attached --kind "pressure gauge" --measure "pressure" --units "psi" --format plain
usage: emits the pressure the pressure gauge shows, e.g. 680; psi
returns 130; psi
